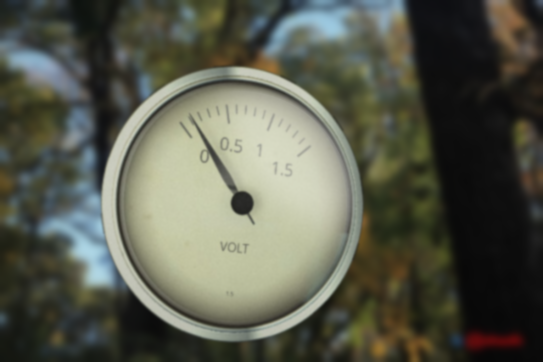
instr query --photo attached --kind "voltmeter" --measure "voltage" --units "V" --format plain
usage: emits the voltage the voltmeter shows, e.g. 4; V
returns 0.1; V
